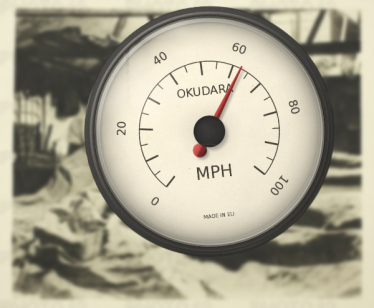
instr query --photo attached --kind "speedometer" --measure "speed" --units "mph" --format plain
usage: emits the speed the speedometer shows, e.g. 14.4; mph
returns 62.5; mph
